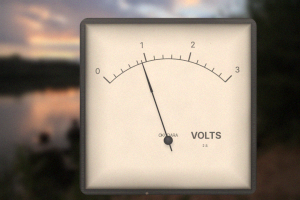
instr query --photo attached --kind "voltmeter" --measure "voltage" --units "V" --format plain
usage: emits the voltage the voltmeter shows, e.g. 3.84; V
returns 0.9; V
